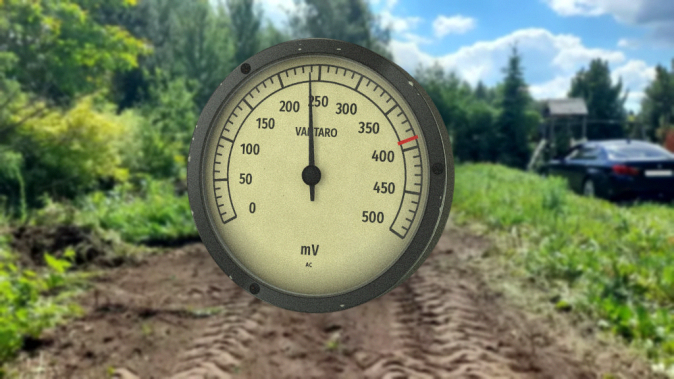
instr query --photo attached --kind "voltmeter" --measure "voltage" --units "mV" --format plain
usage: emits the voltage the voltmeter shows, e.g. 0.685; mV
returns 240; mV
